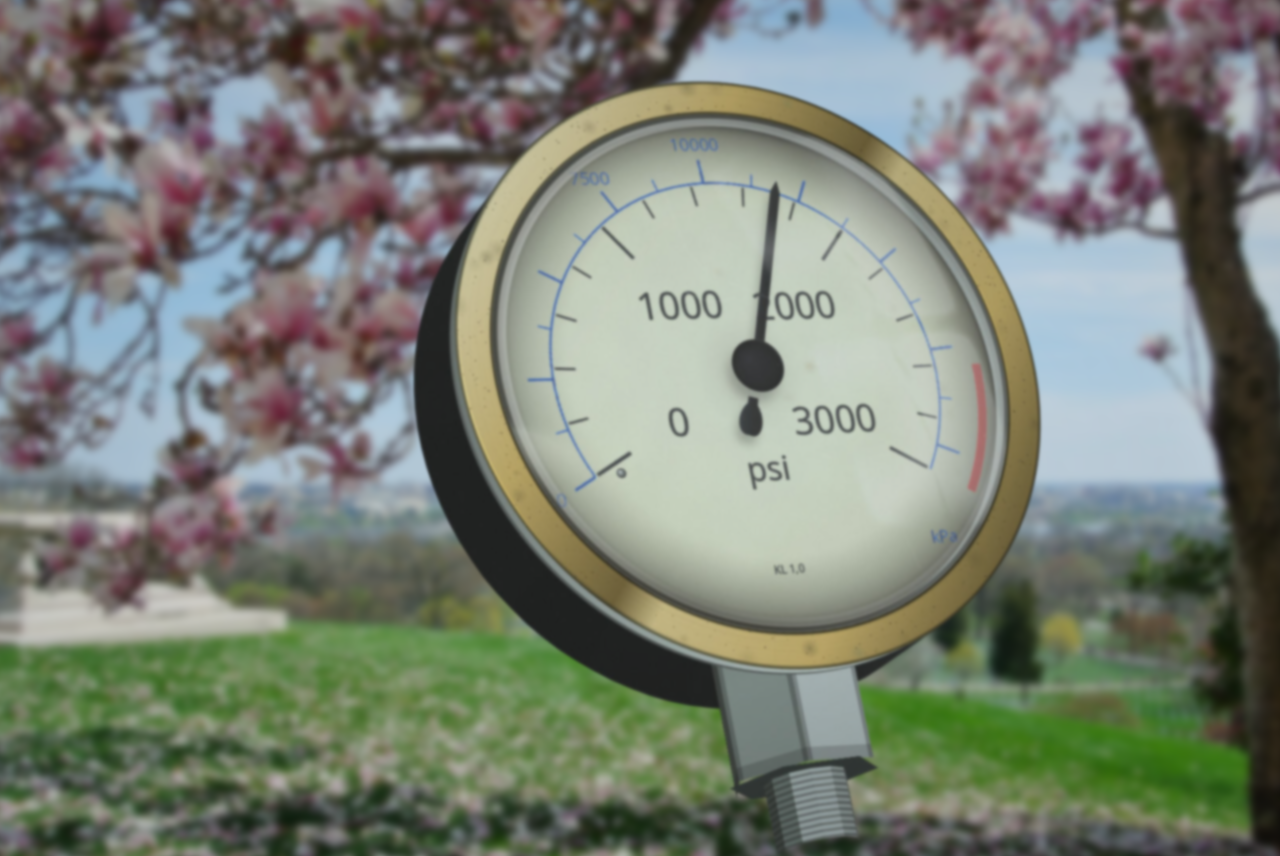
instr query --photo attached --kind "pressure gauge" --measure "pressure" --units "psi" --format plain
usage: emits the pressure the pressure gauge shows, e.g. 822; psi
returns 1700; psi
